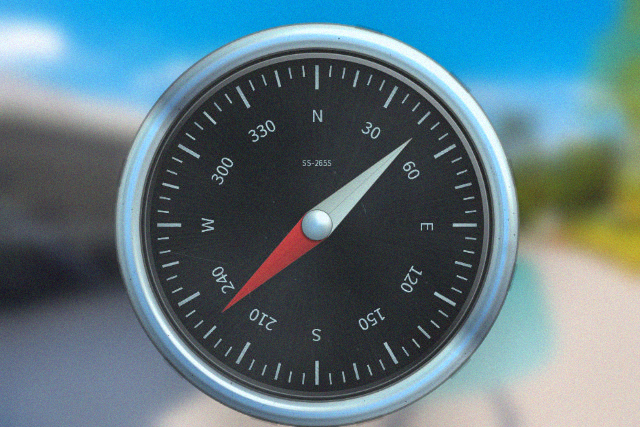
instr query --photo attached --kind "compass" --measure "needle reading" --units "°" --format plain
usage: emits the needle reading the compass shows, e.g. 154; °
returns 227.5; °
